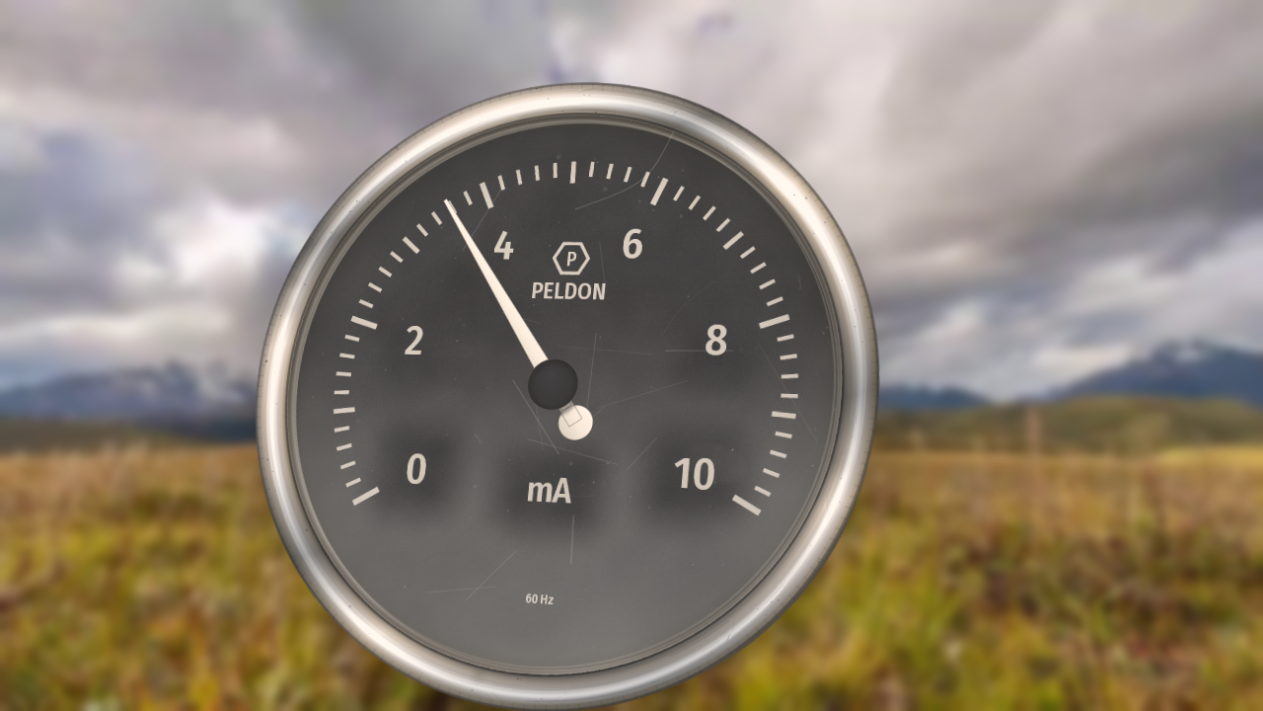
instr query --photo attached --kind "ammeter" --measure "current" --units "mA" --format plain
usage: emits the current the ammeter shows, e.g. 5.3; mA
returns 3.6; mA
